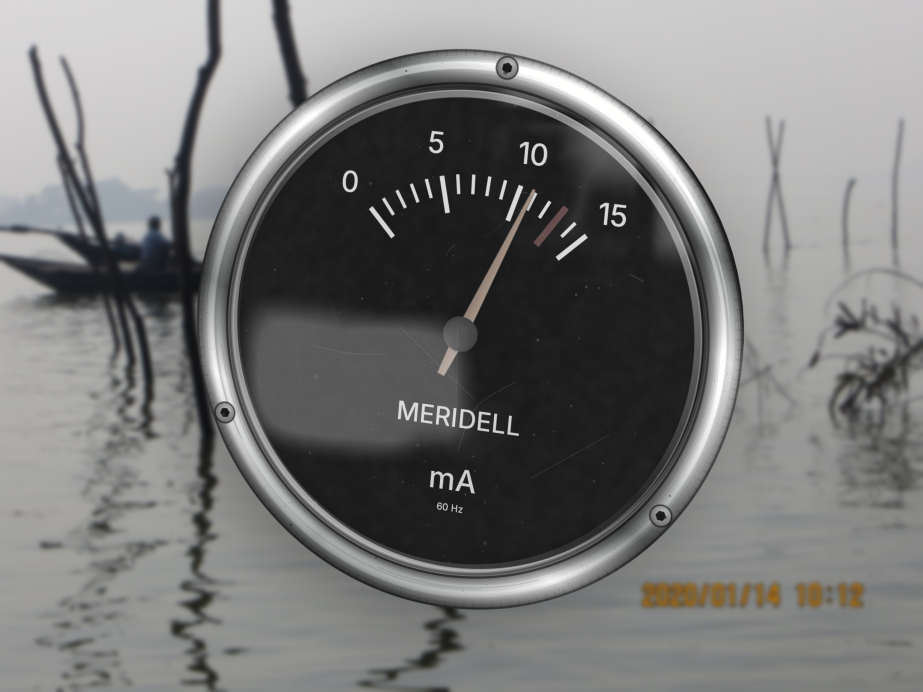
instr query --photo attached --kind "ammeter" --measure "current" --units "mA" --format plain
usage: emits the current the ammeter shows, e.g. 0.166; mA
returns 11; mA
